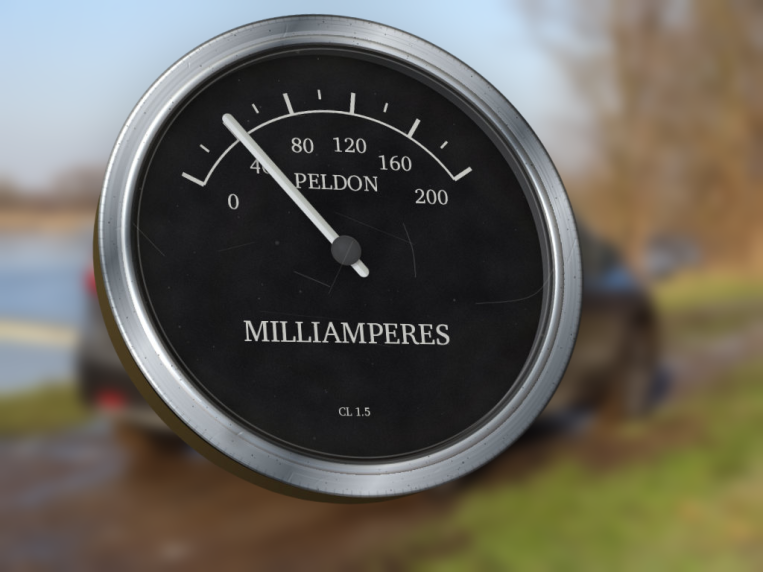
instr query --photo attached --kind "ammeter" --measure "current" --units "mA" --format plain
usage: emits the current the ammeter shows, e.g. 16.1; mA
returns 40; mA
